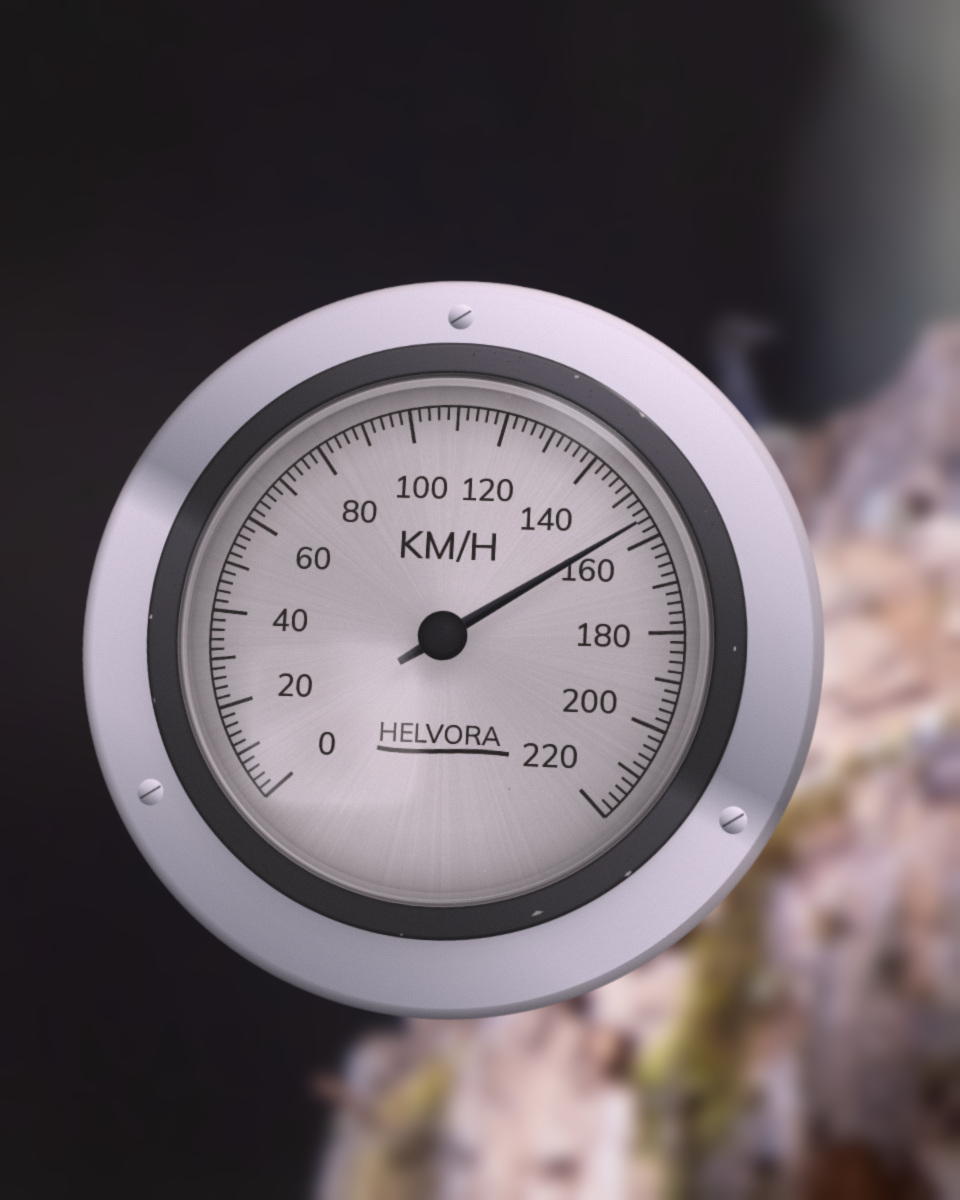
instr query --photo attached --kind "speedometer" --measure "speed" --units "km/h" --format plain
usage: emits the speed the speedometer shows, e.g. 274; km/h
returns 156; km/h
